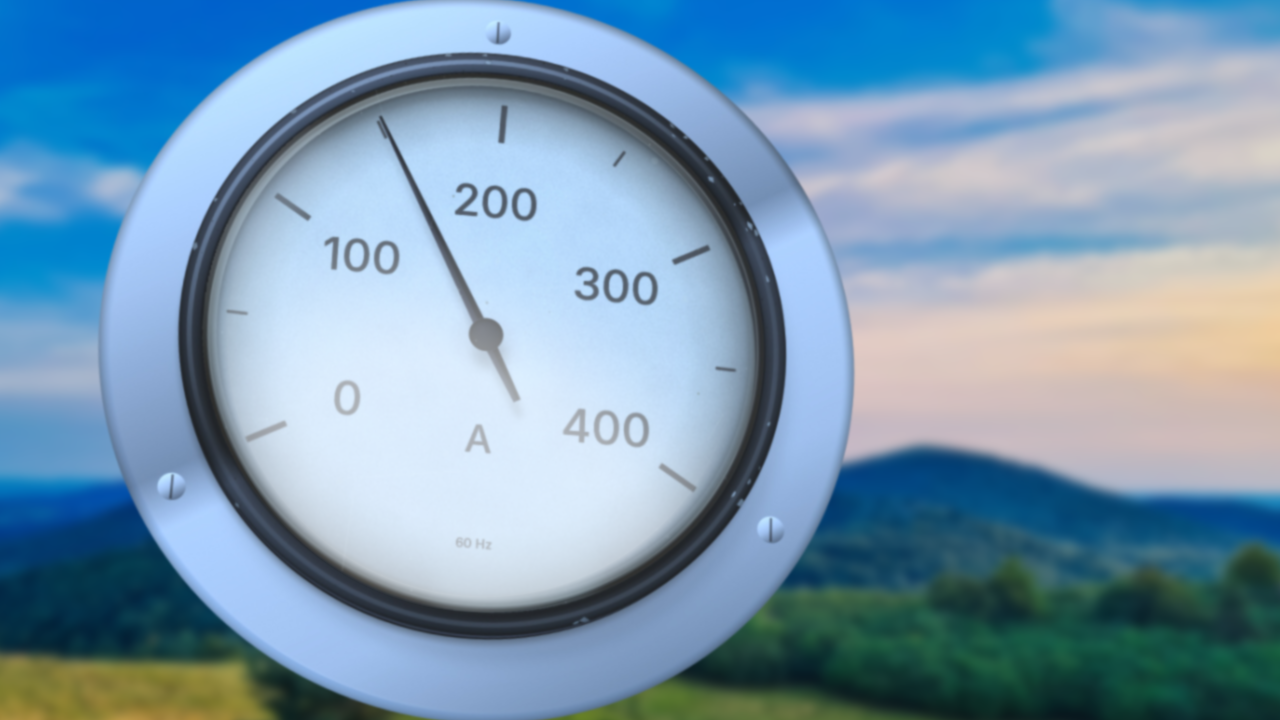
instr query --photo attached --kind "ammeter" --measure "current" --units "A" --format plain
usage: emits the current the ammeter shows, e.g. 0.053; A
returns 150; A
